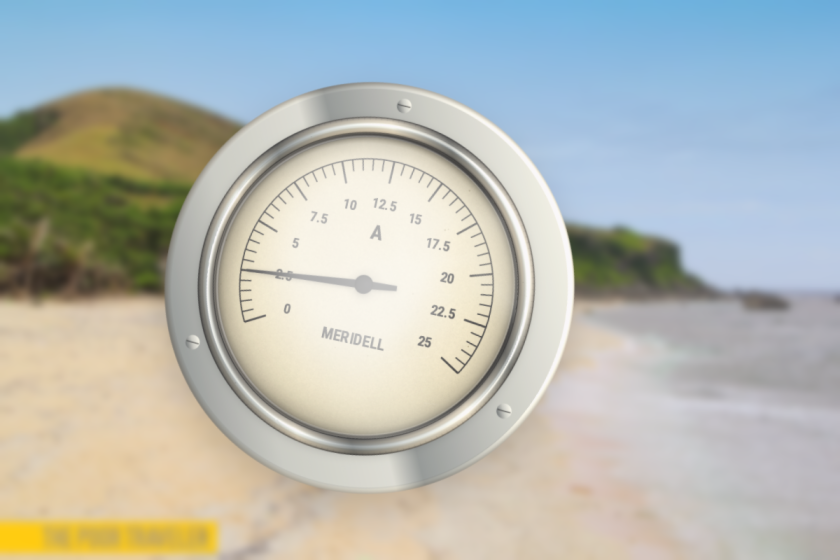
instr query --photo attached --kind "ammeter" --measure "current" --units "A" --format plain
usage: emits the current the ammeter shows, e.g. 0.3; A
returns 2.5; A
